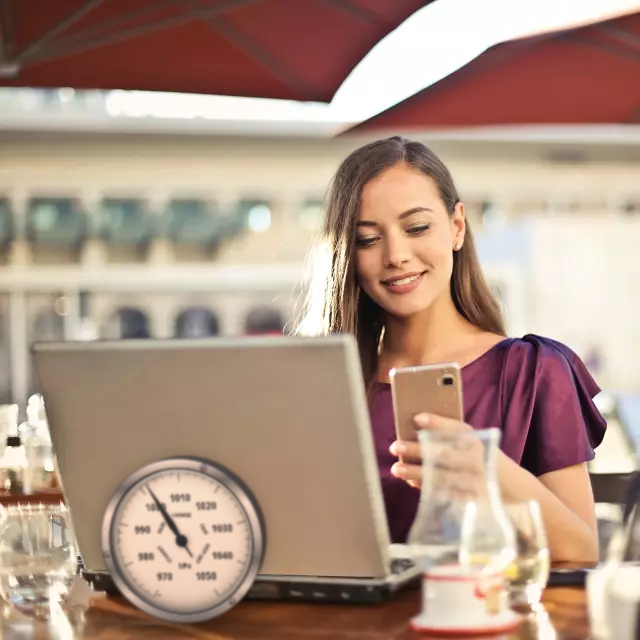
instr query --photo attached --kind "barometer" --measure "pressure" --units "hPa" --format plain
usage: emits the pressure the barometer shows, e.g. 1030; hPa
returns 1002; hPa
